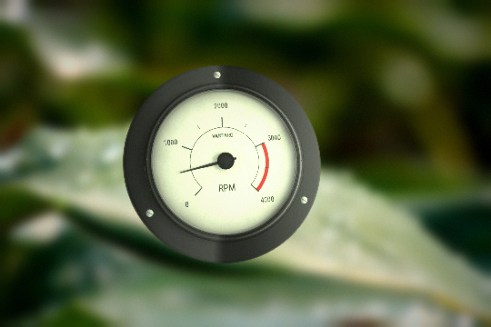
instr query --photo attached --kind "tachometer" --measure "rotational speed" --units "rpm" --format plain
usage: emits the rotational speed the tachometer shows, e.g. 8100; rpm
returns 500; rpm
